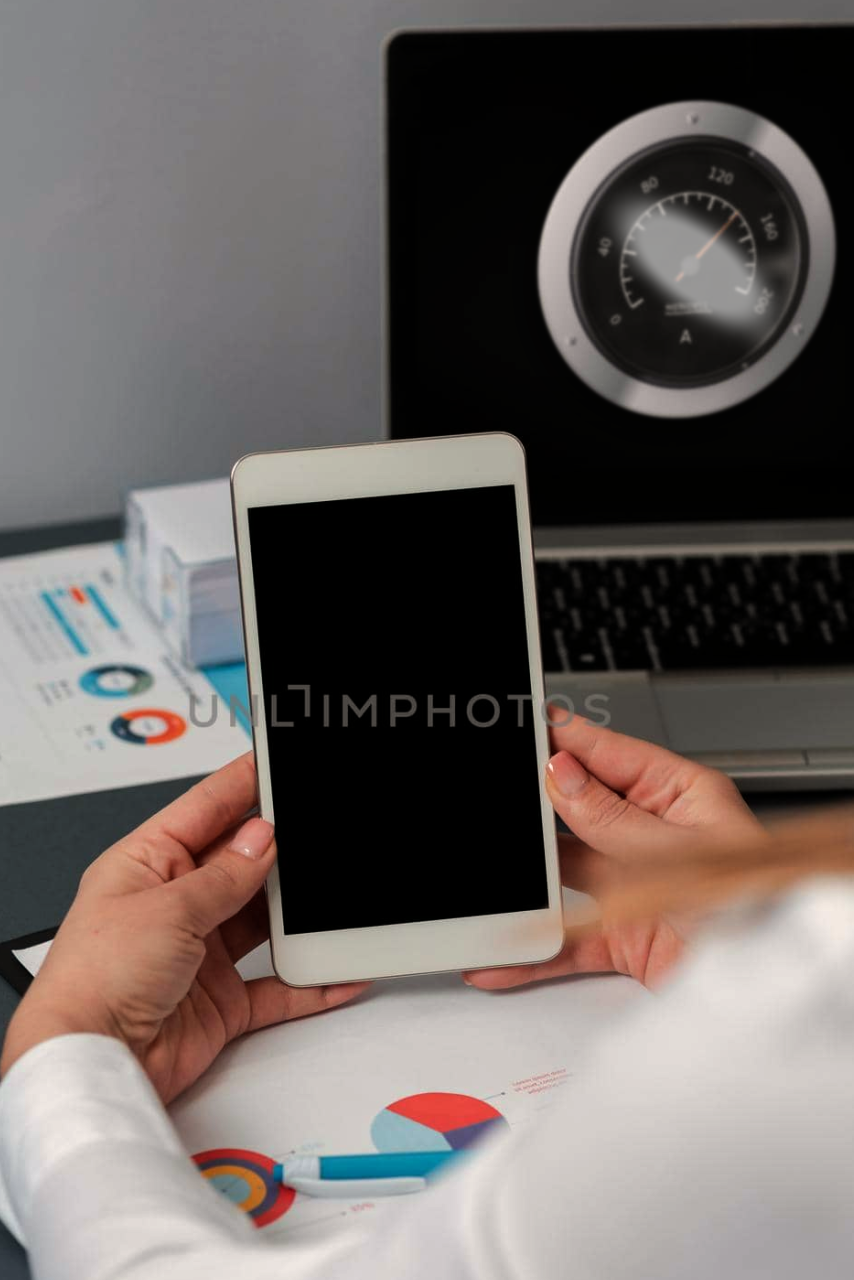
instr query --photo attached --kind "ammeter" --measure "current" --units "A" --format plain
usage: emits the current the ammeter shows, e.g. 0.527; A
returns 140; A
